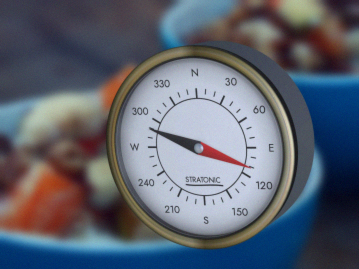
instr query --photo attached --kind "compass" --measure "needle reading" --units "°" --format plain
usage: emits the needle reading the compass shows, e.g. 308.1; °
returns 110; °
